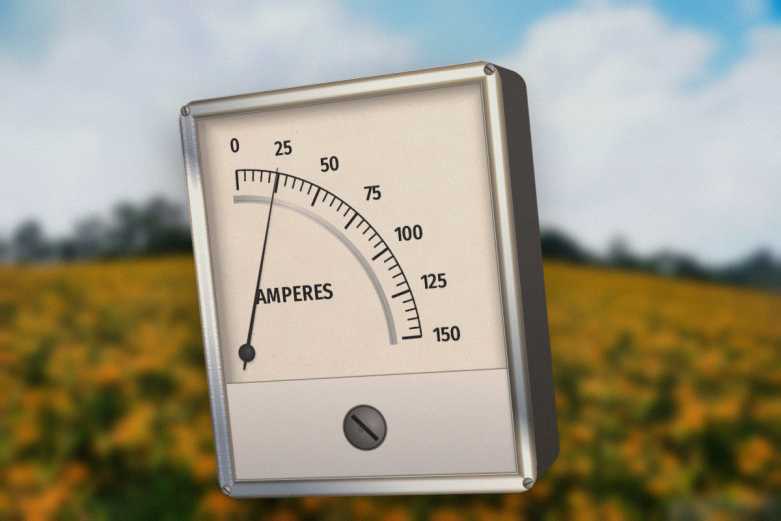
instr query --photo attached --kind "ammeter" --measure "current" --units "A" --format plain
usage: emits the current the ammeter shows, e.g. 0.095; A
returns 25; A
